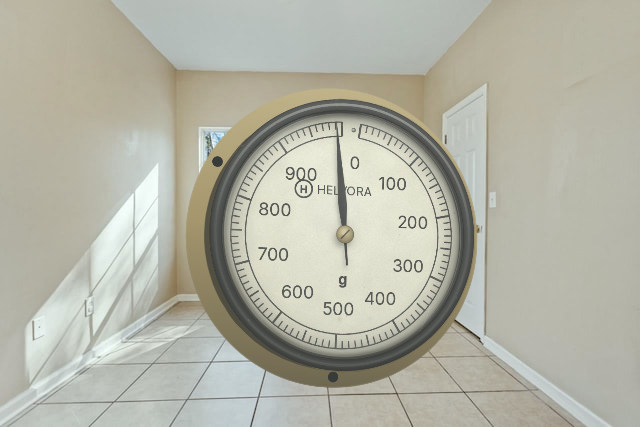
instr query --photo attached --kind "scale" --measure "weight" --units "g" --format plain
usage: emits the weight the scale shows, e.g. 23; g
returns 990; g
